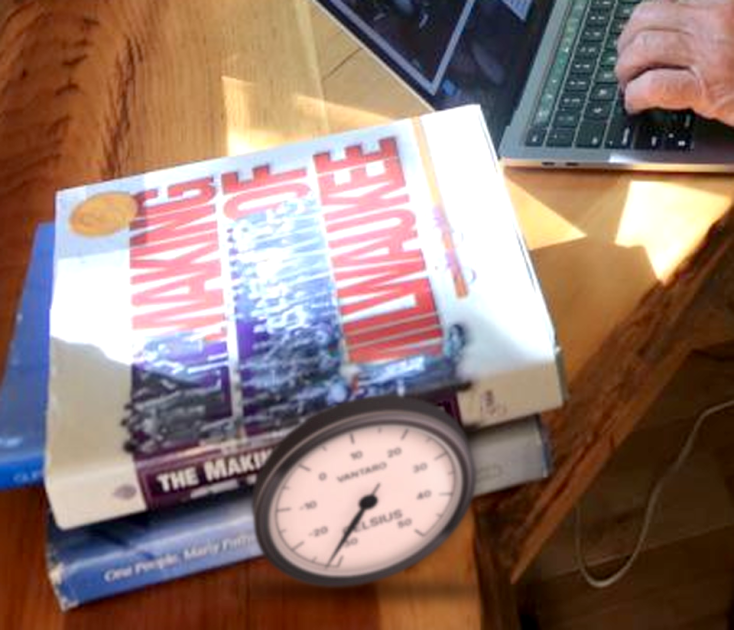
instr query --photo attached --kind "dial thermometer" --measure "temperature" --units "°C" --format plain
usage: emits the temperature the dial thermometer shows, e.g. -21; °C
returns -27.5; °C
